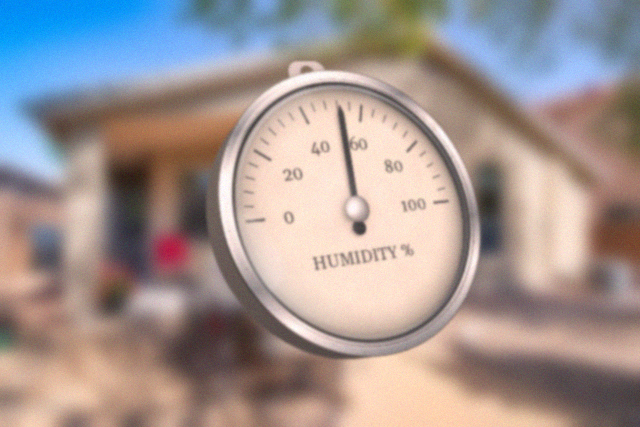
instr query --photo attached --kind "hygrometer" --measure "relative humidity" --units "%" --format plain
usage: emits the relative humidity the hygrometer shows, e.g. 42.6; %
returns 52; %
